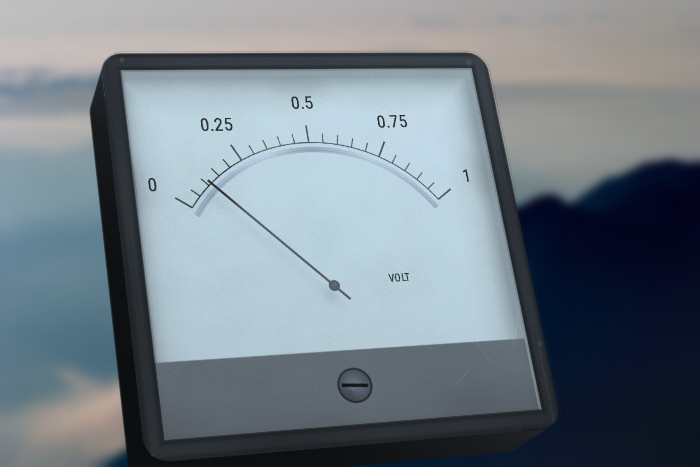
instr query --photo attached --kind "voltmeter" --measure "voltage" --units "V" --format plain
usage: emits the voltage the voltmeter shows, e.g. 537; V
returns 0.1; V
